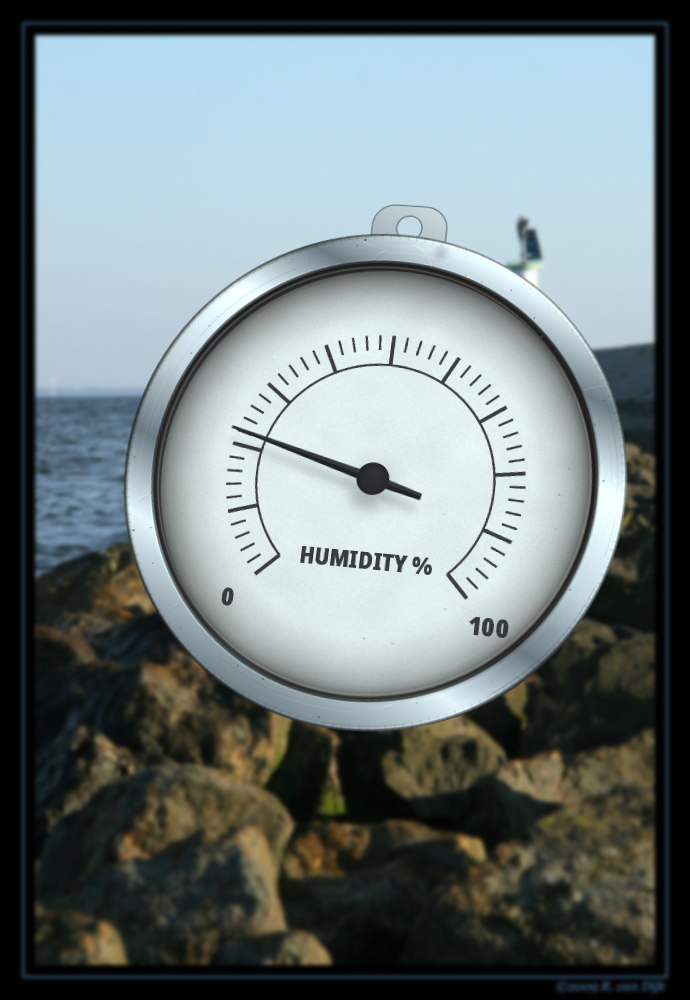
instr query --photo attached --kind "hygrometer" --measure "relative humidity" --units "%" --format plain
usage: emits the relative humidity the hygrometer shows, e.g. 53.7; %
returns 22; %
